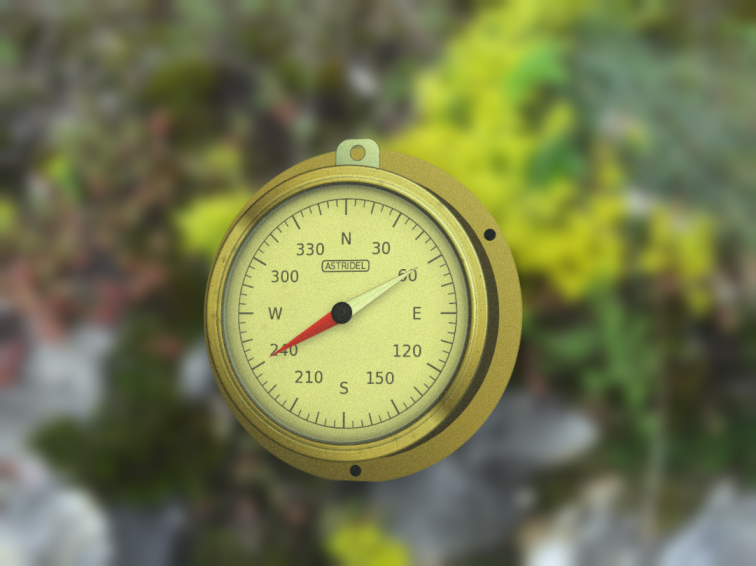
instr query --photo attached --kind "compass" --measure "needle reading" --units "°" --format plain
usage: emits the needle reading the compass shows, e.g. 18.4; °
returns 240; °
